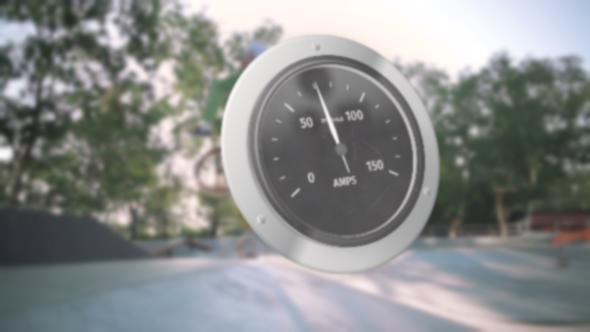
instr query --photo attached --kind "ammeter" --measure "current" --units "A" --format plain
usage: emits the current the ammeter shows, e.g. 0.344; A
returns 70; A
